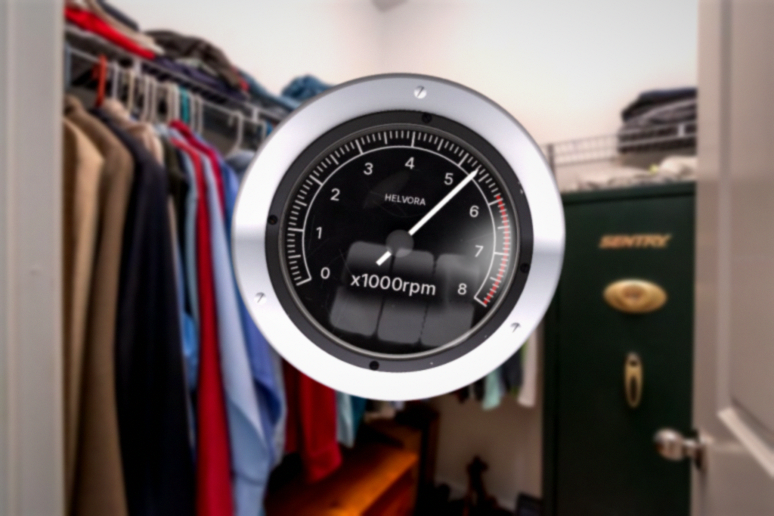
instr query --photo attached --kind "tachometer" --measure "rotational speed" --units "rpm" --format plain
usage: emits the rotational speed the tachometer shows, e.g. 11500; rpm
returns 5300; rpm
